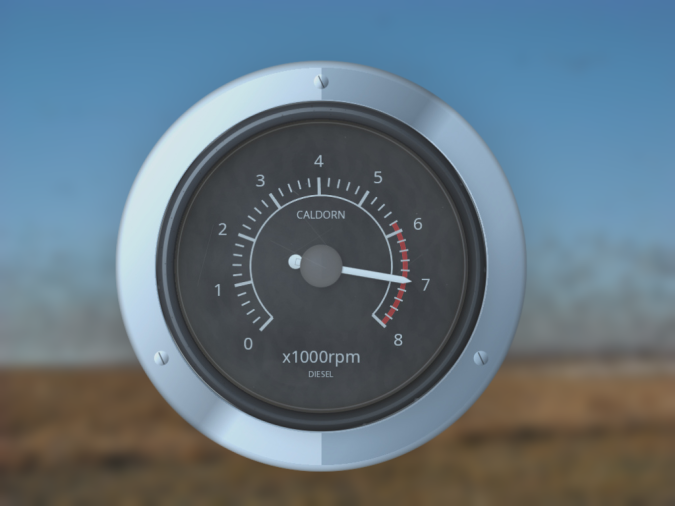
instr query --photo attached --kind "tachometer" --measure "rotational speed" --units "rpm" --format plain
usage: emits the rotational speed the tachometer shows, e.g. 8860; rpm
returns 7000; rpm
